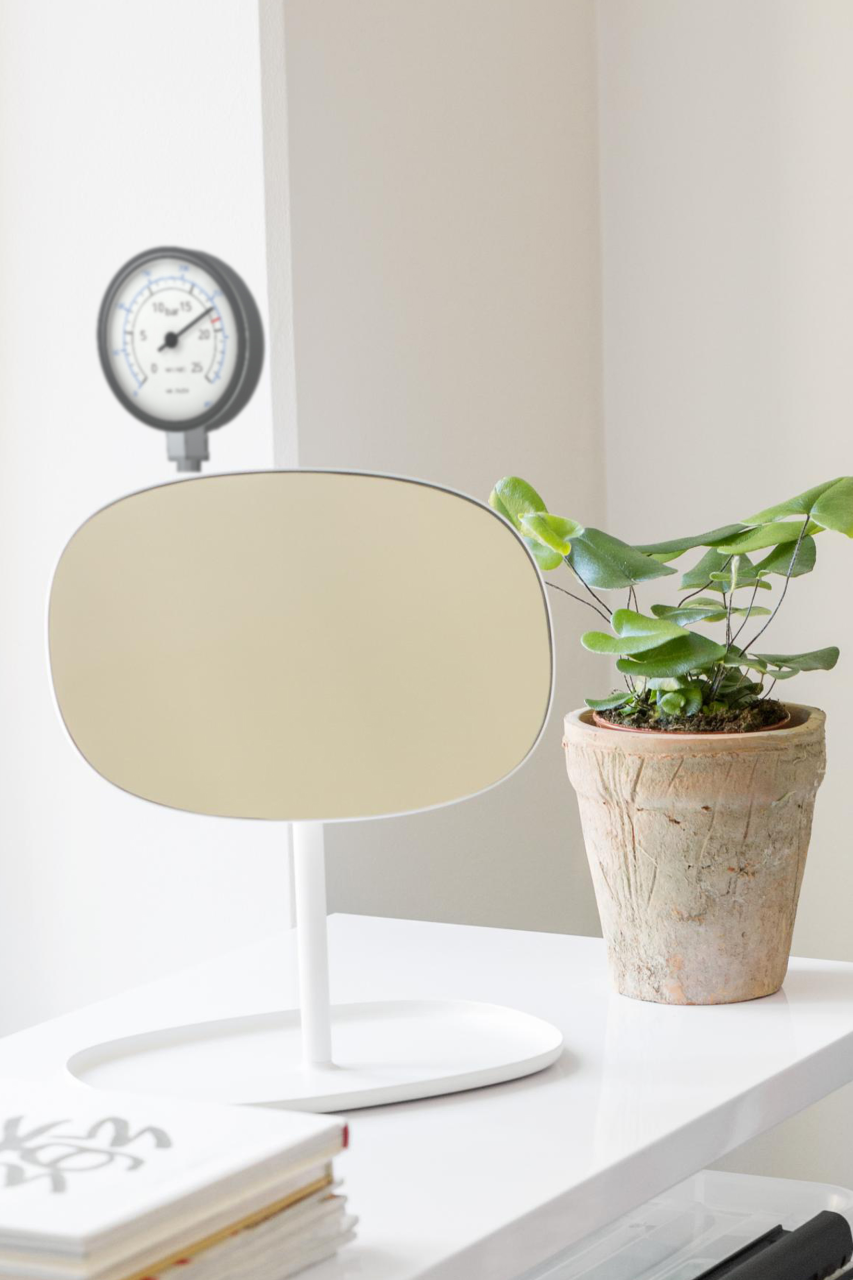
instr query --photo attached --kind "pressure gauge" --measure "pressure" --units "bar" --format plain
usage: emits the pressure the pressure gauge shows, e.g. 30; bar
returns 18; bar
